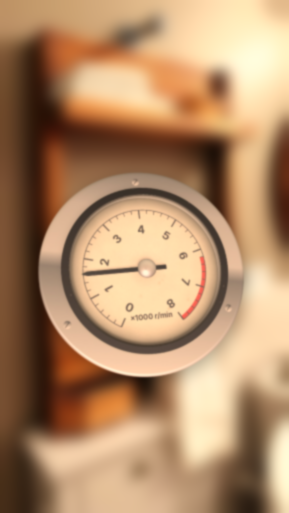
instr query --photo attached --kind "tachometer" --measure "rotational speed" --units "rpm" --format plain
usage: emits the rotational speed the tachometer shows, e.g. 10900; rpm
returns 1600; rpm
